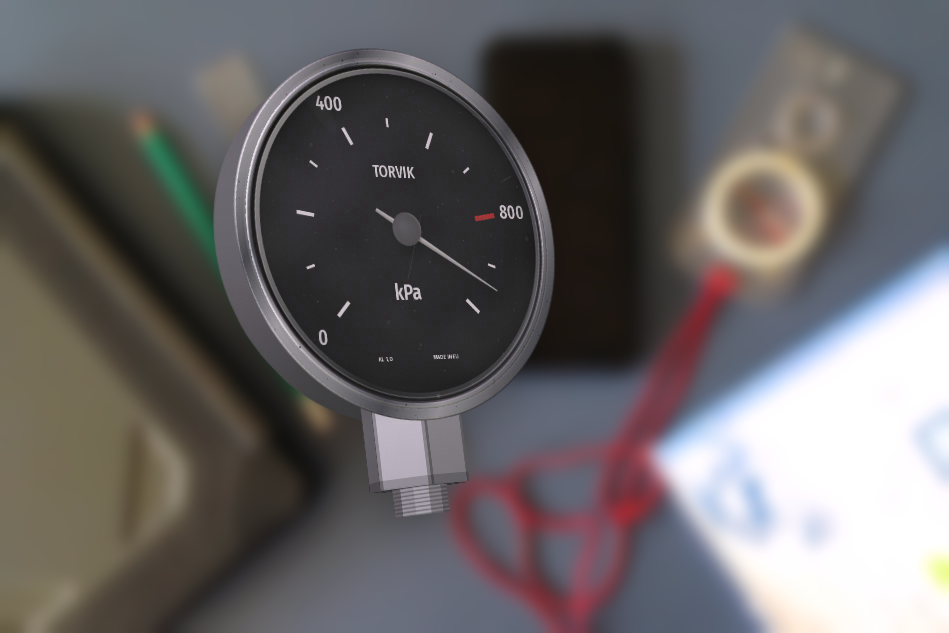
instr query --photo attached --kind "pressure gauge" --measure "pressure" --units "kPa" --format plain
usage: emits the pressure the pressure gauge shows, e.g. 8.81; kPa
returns 950; kPa
